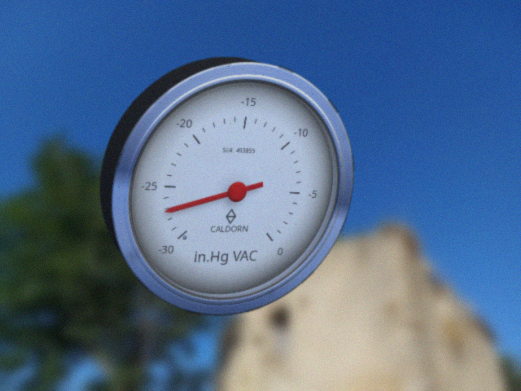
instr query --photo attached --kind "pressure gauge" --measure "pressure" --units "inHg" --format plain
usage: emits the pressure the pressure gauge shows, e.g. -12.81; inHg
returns -27; inHg
